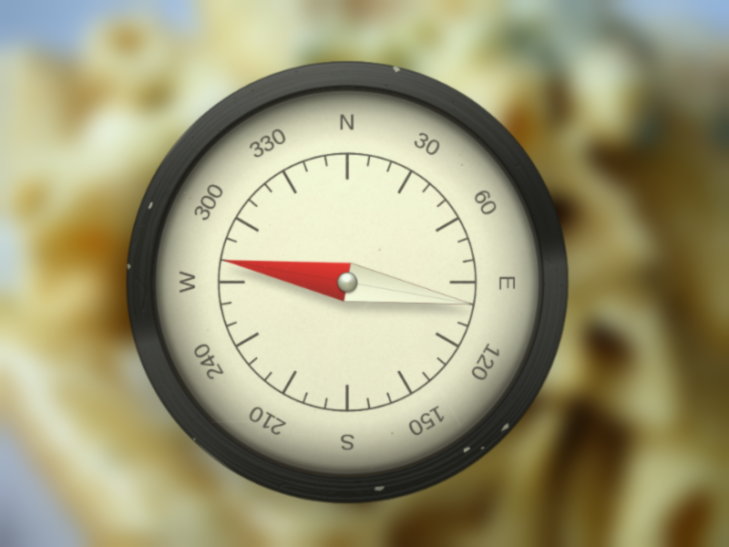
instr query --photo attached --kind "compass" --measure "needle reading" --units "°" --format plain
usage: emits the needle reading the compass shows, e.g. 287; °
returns 280; °
